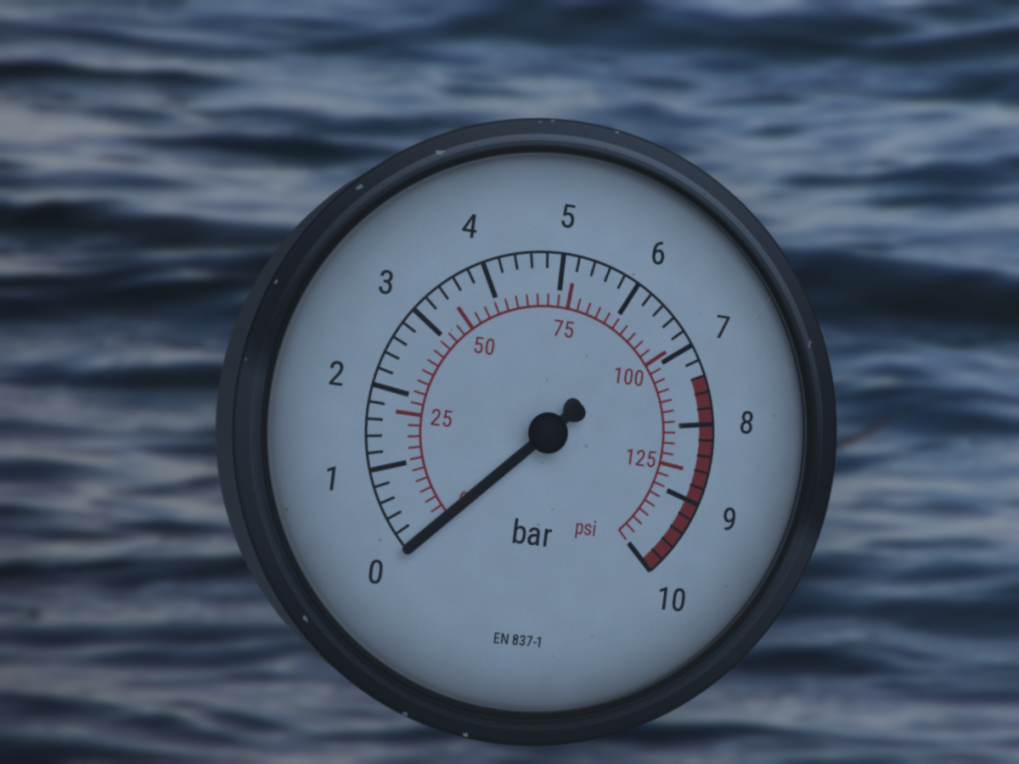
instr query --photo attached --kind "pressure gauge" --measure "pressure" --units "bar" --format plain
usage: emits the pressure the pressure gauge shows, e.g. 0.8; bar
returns 0; bar
